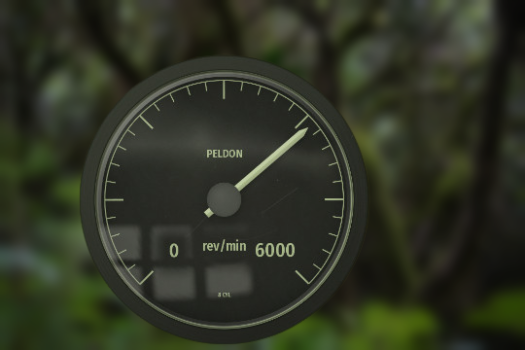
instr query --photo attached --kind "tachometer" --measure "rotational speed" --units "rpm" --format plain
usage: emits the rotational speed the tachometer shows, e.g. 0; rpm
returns 4100; rpm
